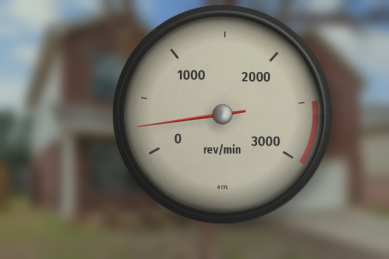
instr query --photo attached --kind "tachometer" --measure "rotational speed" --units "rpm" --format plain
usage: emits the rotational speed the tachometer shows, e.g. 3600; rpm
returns 250; rpm
